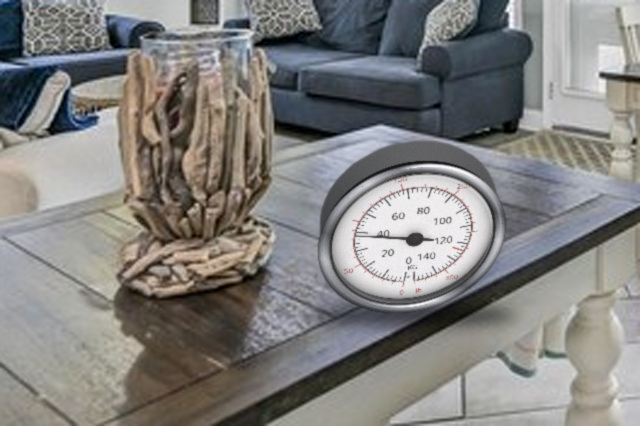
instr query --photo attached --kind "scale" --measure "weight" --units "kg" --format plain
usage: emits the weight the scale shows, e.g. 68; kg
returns 40; kg
